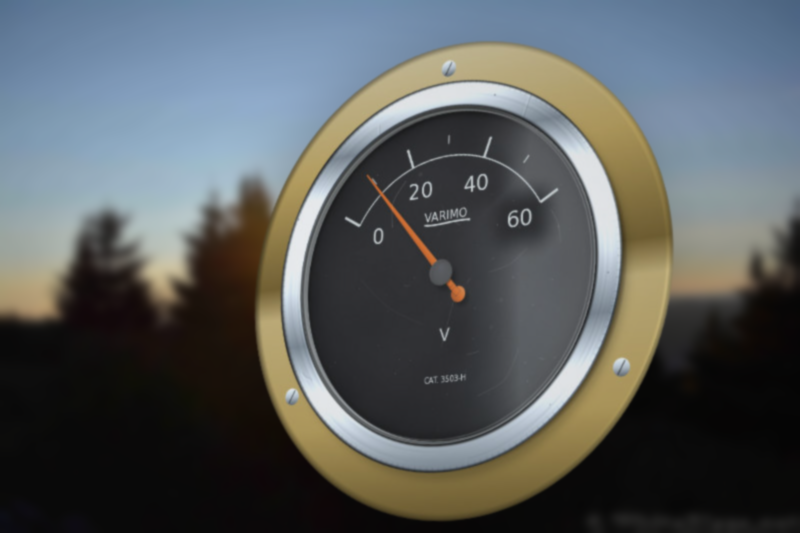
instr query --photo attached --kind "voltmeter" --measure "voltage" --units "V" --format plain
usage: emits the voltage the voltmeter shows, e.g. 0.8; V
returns 10; V
